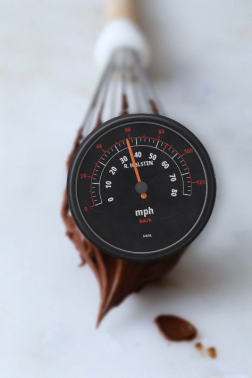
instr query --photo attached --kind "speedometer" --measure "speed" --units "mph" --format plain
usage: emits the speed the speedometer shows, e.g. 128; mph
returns 36; mph
